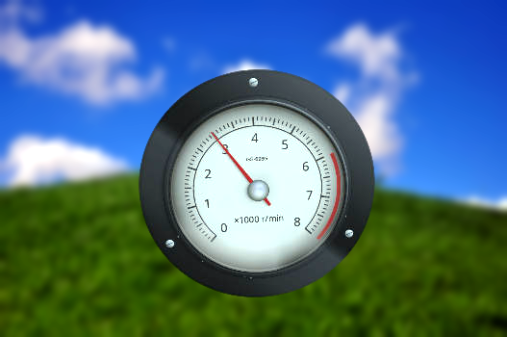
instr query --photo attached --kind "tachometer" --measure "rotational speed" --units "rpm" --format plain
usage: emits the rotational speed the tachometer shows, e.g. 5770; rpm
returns 3000; rpm
